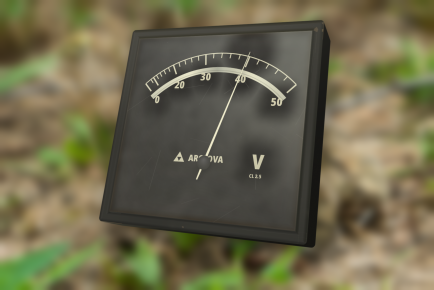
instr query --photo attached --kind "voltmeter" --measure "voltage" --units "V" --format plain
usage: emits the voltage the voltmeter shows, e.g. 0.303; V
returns 40; V
